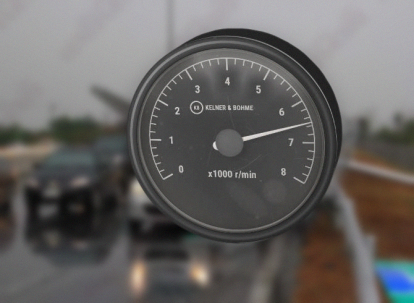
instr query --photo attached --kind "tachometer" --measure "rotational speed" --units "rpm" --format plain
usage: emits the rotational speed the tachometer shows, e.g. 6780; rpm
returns 6500; rpm
